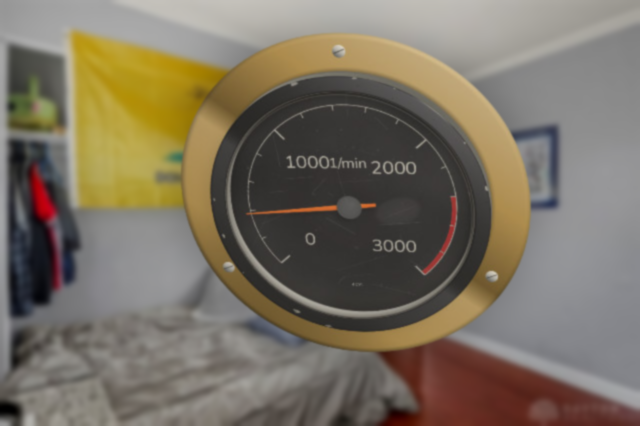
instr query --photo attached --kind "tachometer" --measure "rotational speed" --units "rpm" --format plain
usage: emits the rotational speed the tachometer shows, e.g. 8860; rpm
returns 400; rpm
